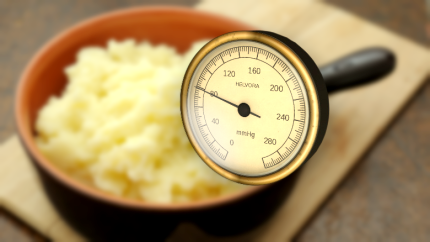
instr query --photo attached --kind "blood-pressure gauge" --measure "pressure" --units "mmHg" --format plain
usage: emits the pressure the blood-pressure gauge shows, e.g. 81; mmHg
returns 80; mmHg
